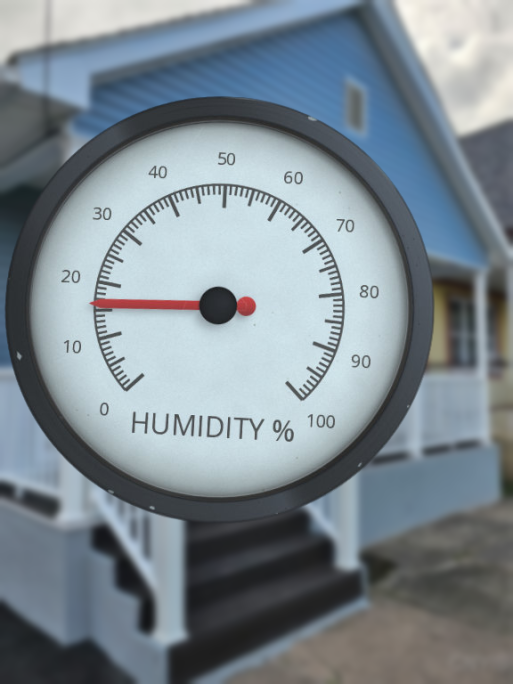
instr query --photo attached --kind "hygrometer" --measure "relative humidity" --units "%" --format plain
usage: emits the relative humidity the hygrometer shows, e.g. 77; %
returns 16; %
